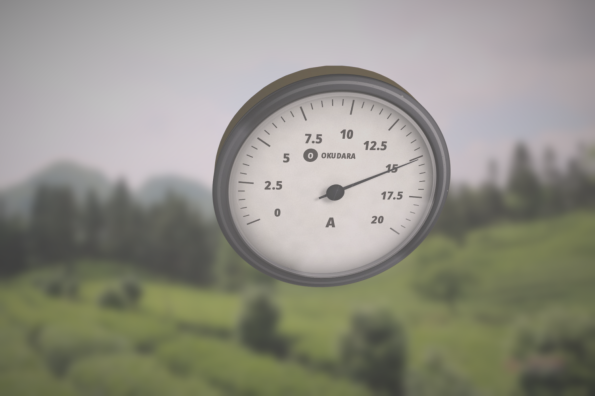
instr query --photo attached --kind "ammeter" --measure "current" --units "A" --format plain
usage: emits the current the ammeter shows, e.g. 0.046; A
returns 15; A
